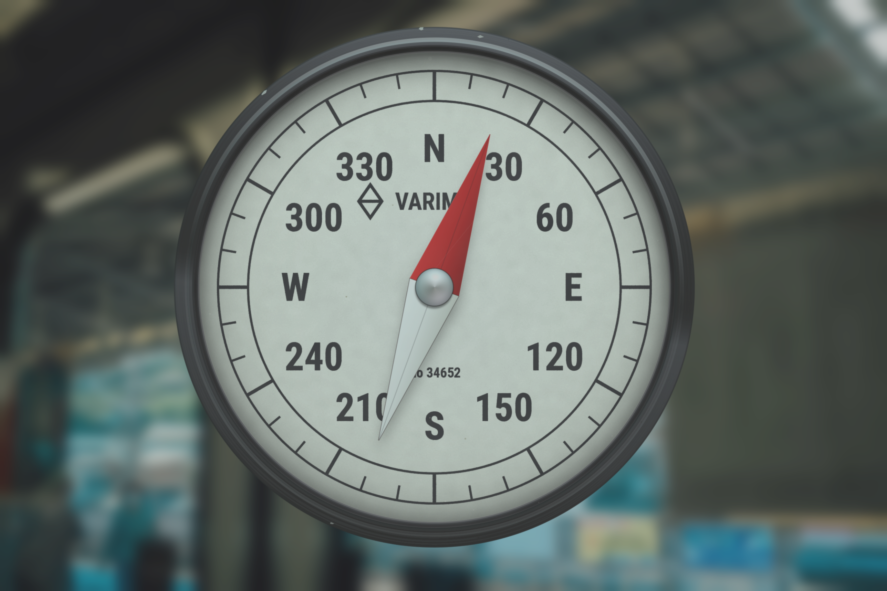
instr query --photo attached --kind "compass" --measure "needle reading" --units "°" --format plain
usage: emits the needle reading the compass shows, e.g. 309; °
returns 20; °
